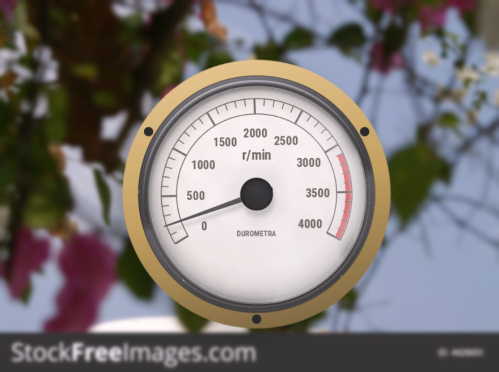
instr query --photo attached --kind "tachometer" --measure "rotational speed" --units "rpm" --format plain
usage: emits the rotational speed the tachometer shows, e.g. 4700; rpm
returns 200; rpm
